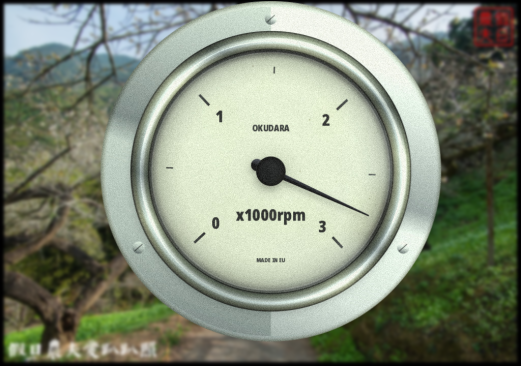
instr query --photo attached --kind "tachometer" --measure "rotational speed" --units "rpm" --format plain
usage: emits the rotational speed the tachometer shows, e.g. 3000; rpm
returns 2750; rpm
